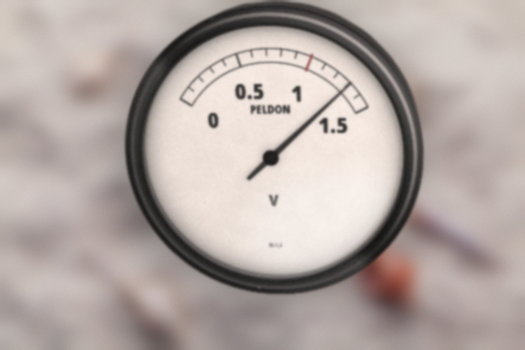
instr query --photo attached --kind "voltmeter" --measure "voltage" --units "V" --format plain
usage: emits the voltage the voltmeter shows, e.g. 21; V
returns 1.3; V
